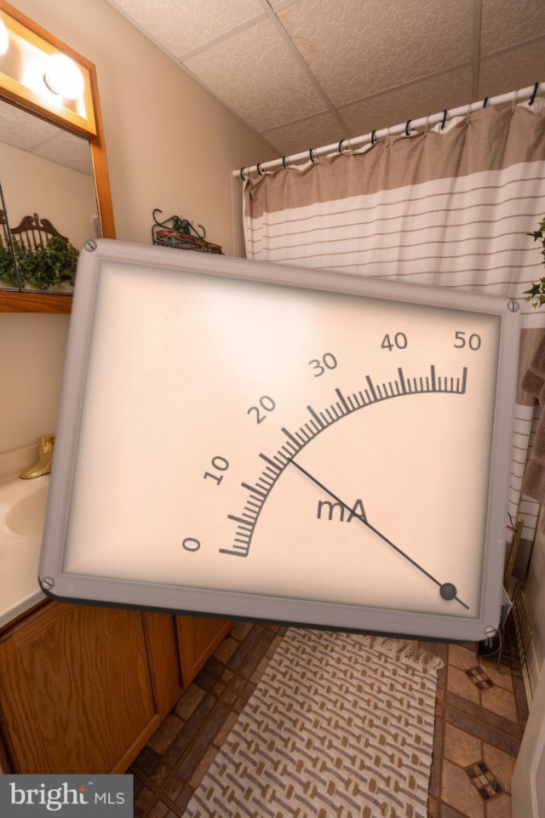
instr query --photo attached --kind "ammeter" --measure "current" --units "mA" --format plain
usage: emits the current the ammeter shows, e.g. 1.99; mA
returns 17; mA
